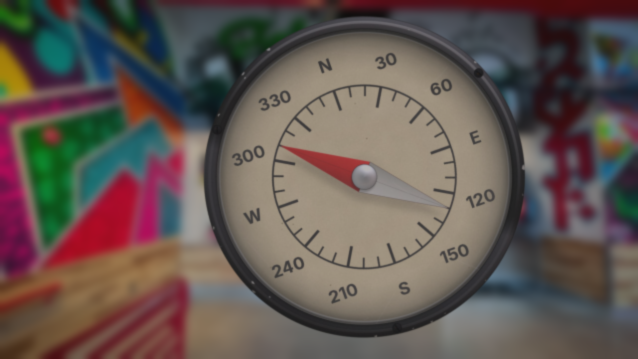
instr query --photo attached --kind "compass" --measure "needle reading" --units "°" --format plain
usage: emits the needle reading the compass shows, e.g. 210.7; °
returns 310; °
